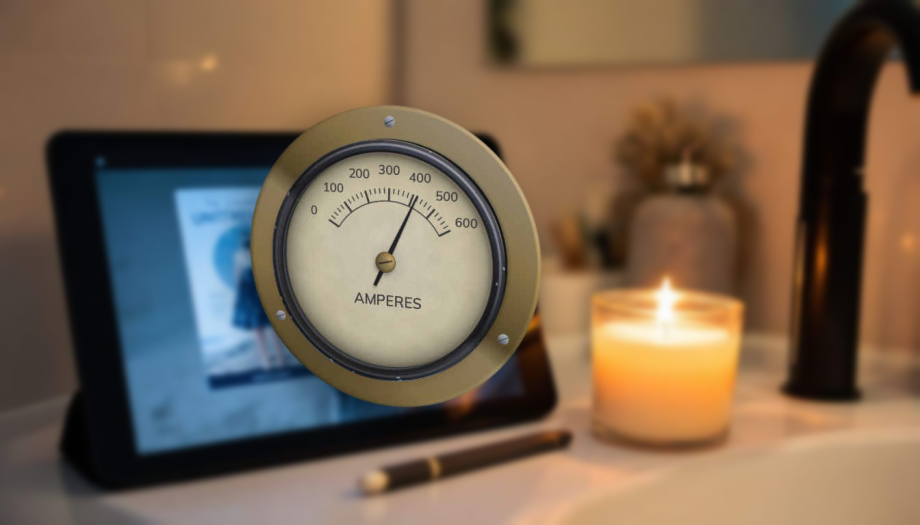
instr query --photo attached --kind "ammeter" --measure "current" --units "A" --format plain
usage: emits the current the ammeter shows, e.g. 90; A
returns 420; A
